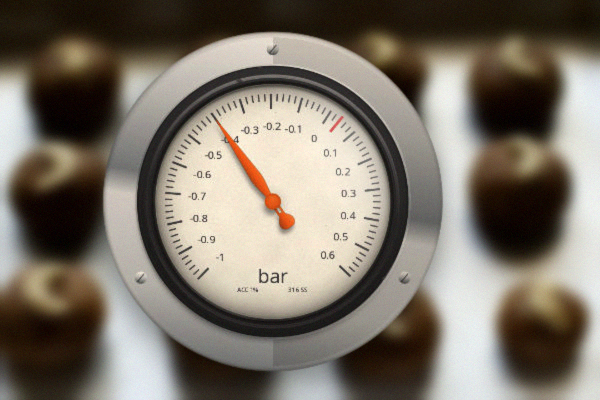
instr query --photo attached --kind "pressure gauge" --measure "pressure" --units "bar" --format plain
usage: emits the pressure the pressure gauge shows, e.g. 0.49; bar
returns -0.4; bar
